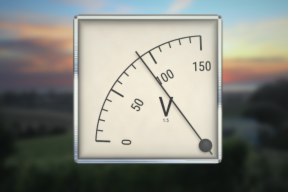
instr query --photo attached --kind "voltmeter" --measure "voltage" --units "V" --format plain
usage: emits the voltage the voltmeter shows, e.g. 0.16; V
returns 90; V
